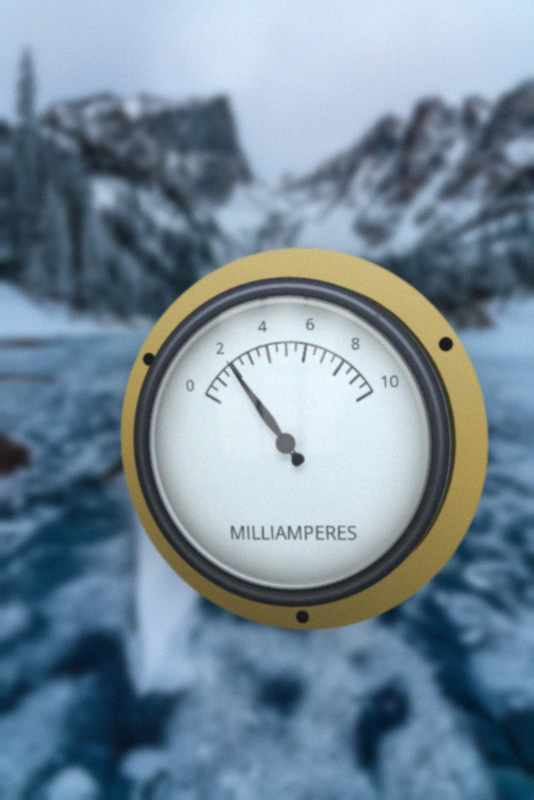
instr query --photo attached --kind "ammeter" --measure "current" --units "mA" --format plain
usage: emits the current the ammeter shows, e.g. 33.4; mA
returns 2; mA
